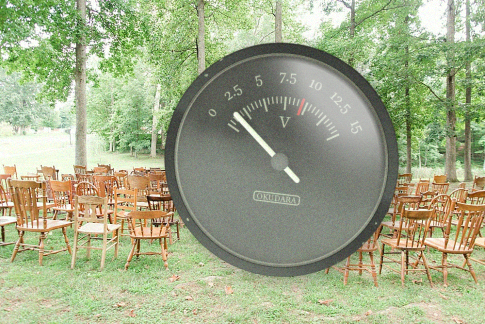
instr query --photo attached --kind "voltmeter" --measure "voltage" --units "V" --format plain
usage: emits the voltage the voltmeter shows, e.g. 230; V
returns 1.5; V
